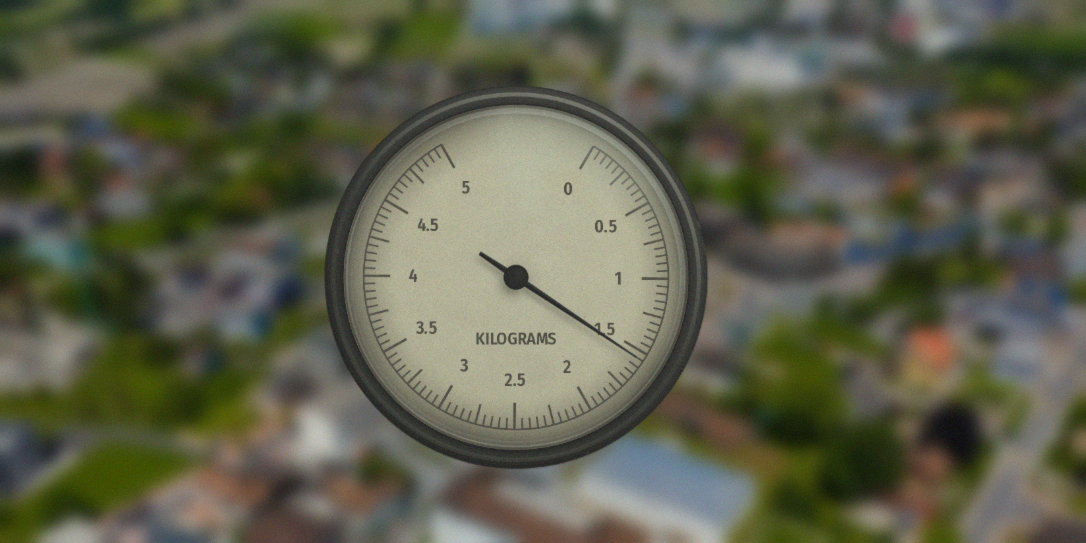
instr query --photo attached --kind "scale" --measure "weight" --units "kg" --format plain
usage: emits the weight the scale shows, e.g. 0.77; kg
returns 1.55; kg
